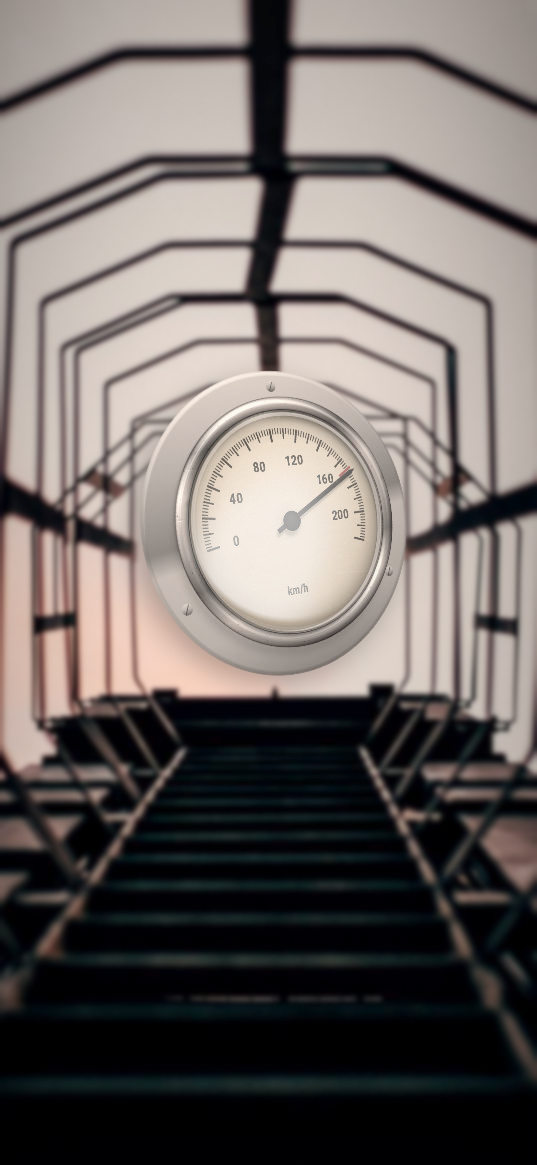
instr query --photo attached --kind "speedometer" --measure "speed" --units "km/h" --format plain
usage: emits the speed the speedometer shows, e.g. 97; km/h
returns 170; km/h
